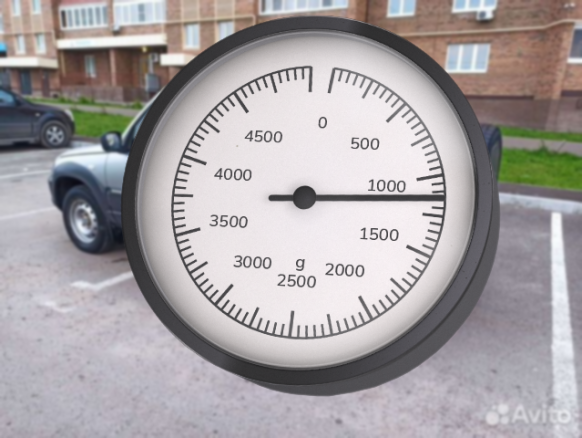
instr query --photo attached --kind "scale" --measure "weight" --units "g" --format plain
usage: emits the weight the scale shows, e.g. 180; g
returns 1150; g
